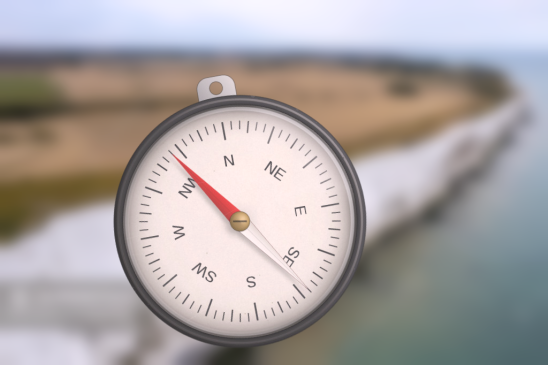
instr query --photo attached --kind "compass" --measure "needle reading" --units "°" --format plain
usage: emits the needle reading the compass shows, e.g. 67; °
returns 325; °
